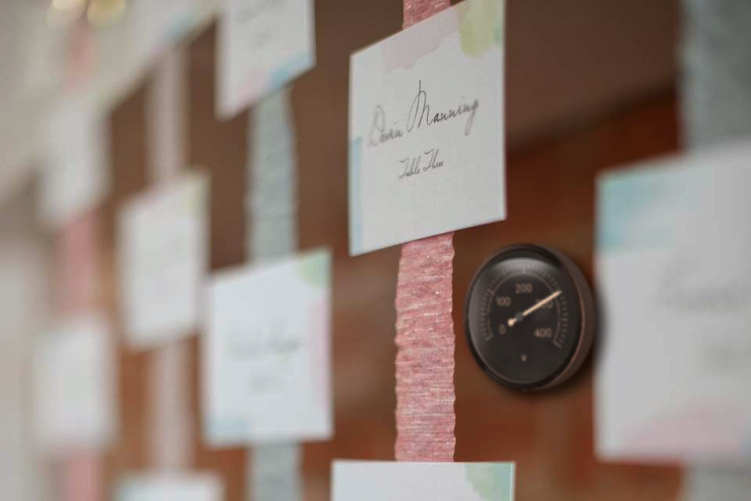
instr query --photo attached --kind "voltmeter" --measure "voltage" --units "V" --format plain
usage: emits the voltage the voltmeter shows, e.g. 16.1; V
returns 300; V
